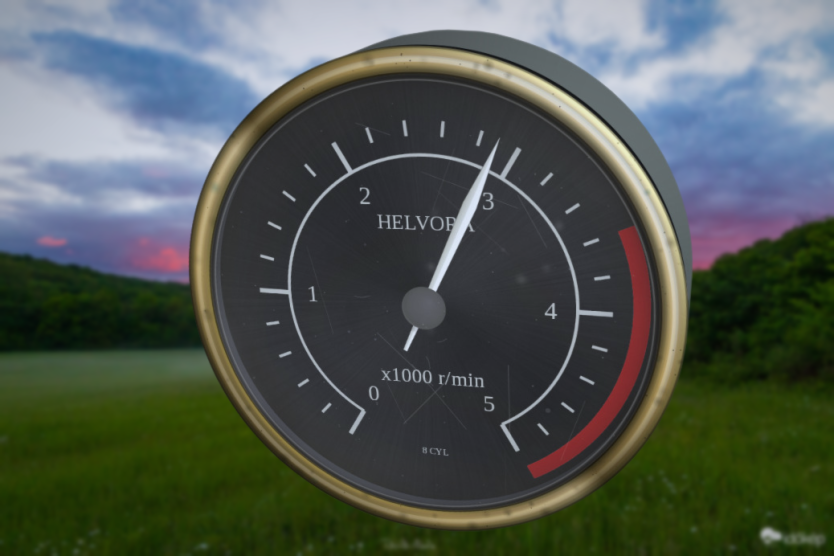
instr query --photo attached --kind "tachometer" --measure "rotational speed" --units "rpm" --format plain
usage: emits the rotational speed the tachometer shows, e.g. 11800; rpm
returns 2900; rpm
